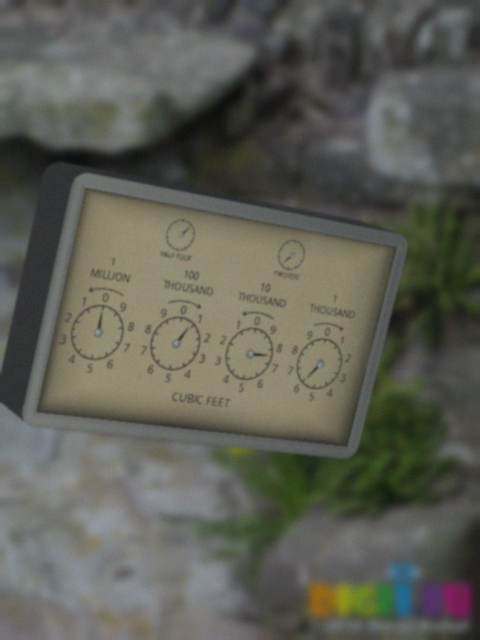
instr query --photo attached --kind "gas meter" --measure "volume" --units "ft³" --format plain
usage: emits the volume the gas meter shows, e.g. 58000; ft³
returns 7600; ft³
